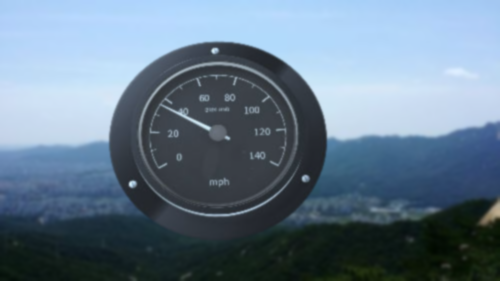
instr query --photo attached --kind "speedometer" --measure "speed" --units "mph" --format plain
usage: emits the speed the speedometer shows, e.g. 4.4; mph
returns 35; mph
